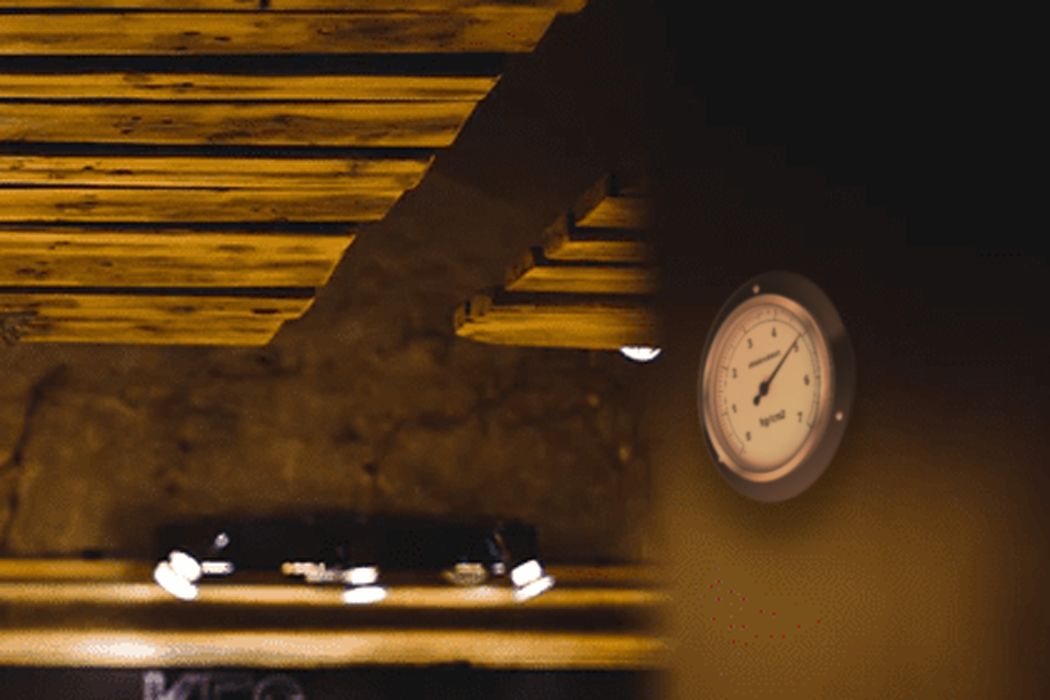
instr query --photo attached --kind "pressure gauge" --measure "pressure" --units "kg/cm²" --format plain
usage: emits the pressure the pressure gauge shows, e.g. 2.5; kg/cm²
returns 5; kg/cm²
